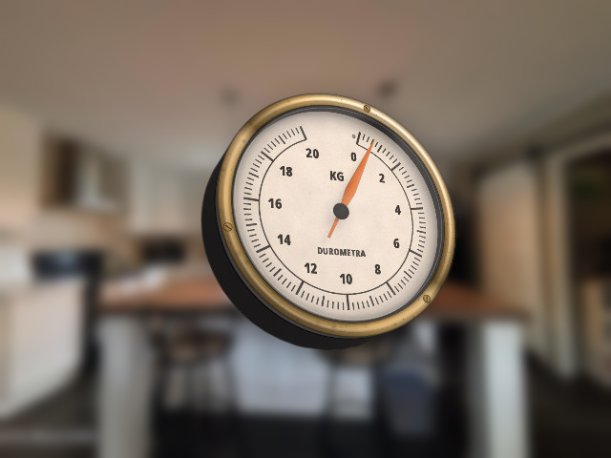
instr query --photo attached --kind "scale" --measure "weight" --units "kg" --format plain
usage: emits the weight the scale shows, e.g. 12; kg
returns 0.6; kg
